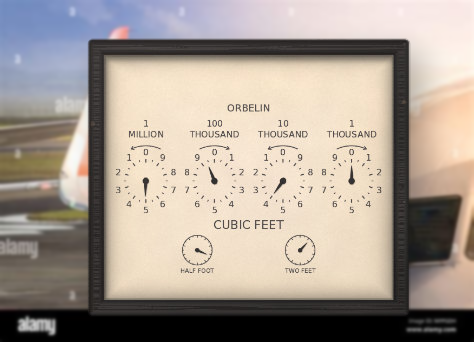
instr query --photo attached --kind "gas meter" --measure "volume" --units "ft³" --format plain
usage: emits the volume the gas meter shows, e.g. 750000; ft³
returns 494000; ft³
